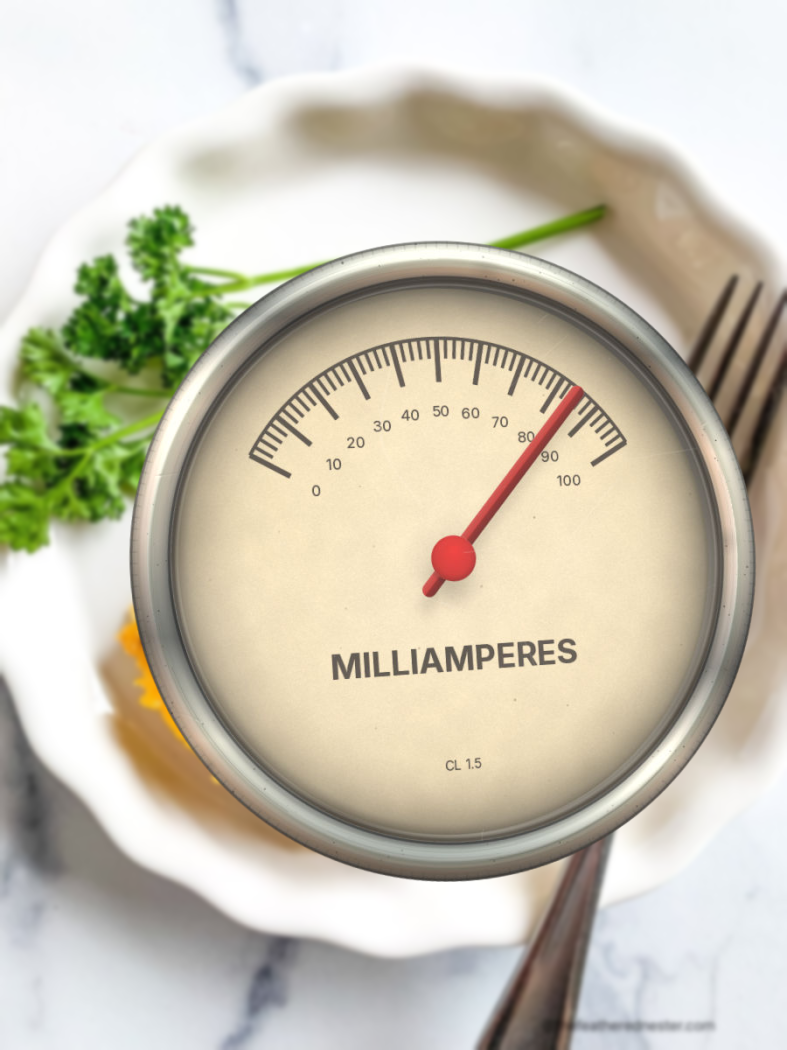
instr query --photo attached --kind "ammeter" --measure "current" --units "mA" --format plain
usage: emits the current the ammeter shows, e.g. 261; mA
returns 84; mA
